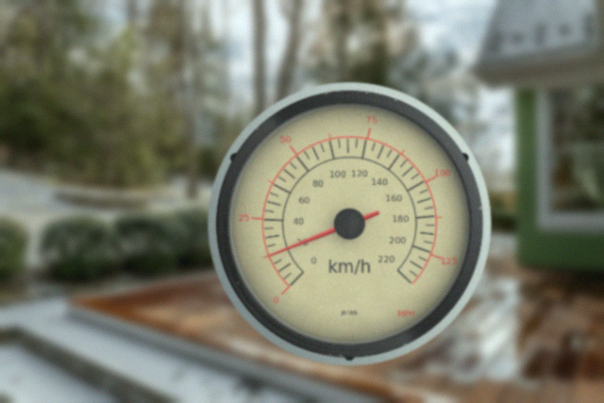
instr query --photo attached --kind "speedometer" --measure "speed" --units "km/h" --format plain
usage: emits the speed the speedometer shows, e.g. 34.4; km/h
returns 20; km/h
